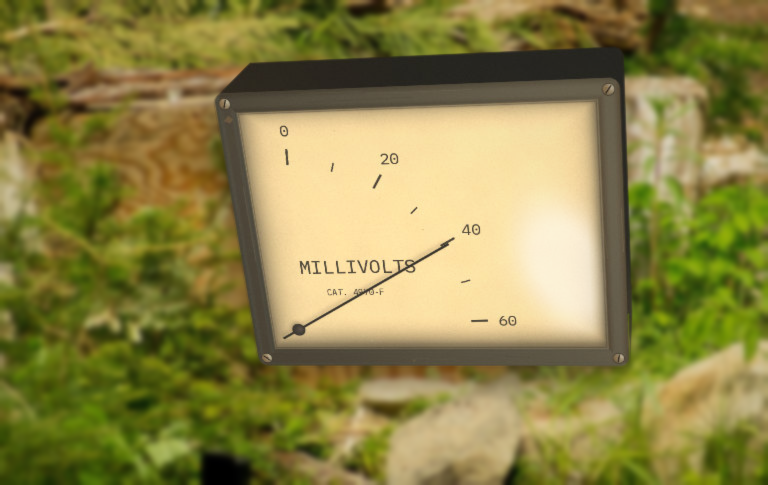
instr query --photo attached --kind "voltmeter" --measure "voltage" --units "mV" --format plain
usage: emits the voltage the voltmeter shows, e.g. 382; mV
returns 40; mV
